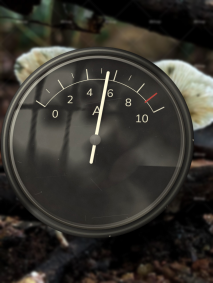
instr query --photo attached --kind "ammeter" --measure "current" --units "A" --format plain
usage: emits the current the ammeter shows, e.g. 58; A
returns 5.5; A
